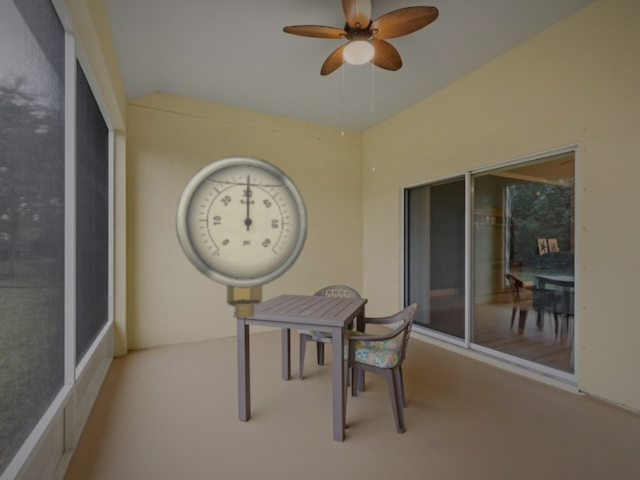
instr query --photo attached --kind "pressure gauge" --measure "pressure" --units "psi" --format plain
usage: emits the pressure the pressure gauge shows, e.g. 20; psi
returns 30; psi
